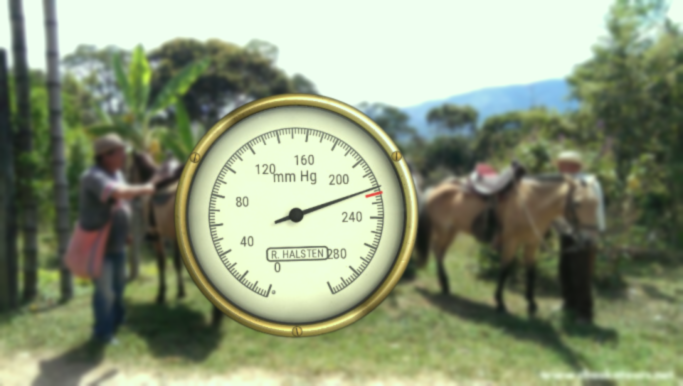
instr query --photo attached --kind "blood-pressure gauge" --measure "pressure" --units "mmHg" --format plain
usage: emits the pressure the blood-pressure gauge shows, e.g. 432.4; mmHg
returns 220; mmHg
